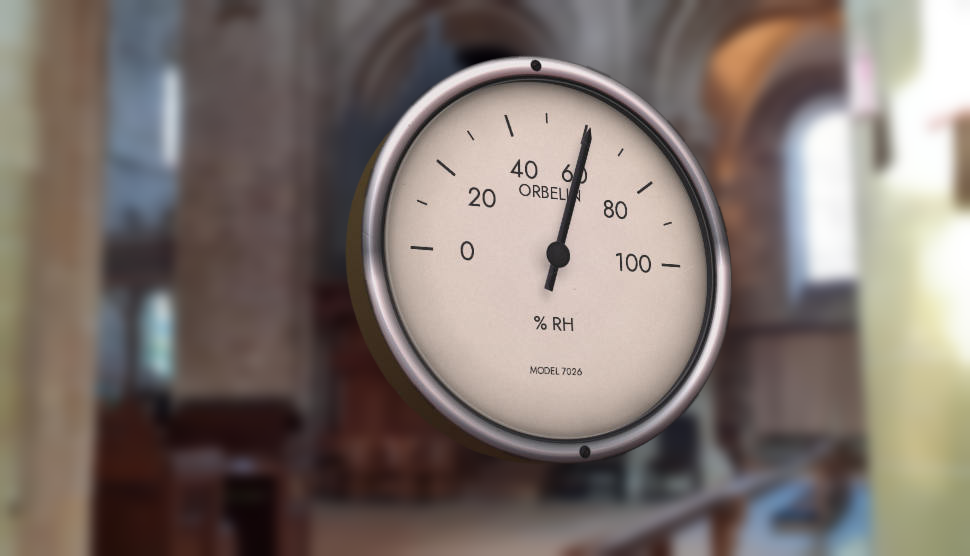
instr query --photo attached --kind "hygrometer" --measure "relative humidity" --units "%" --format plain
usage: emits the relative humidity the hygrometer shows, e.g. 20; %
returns 60; %
